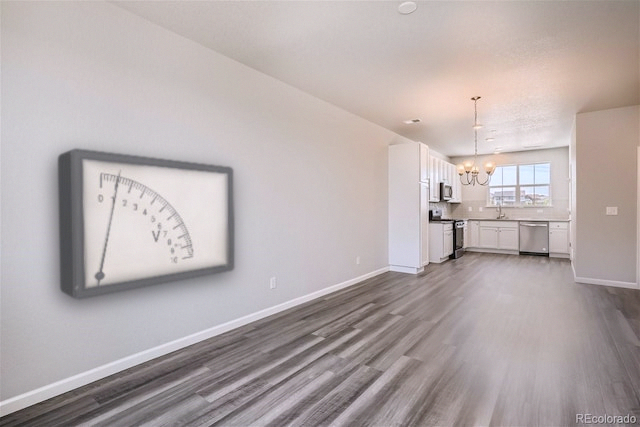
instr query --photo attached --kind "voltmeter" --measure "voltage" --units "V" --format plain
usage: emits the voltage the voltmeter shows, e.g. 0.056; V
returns 1; V
